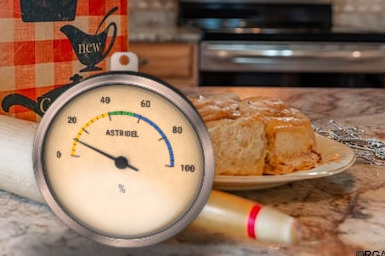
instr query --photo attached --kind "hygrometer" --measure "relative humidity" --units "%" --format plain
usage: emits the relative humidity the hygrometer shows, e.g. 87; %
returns 12; %
